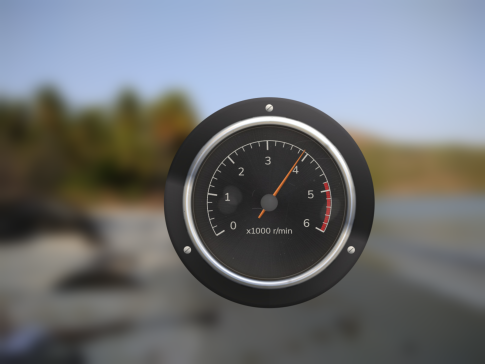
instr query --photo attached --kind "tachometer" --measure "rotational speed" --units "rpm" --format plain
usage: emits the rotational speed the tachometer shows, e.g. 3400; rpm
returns 3900; rpm
